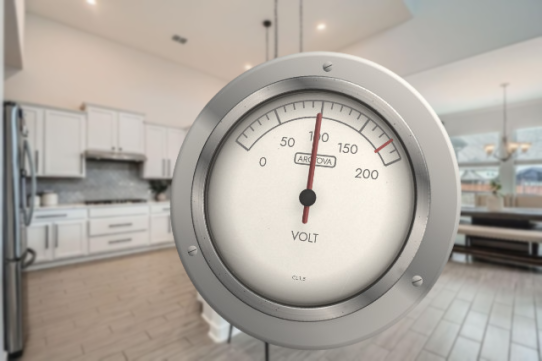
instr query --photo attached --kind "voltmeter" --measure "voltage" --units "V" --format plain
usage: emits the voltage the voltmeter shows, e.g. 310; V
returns 100; V
